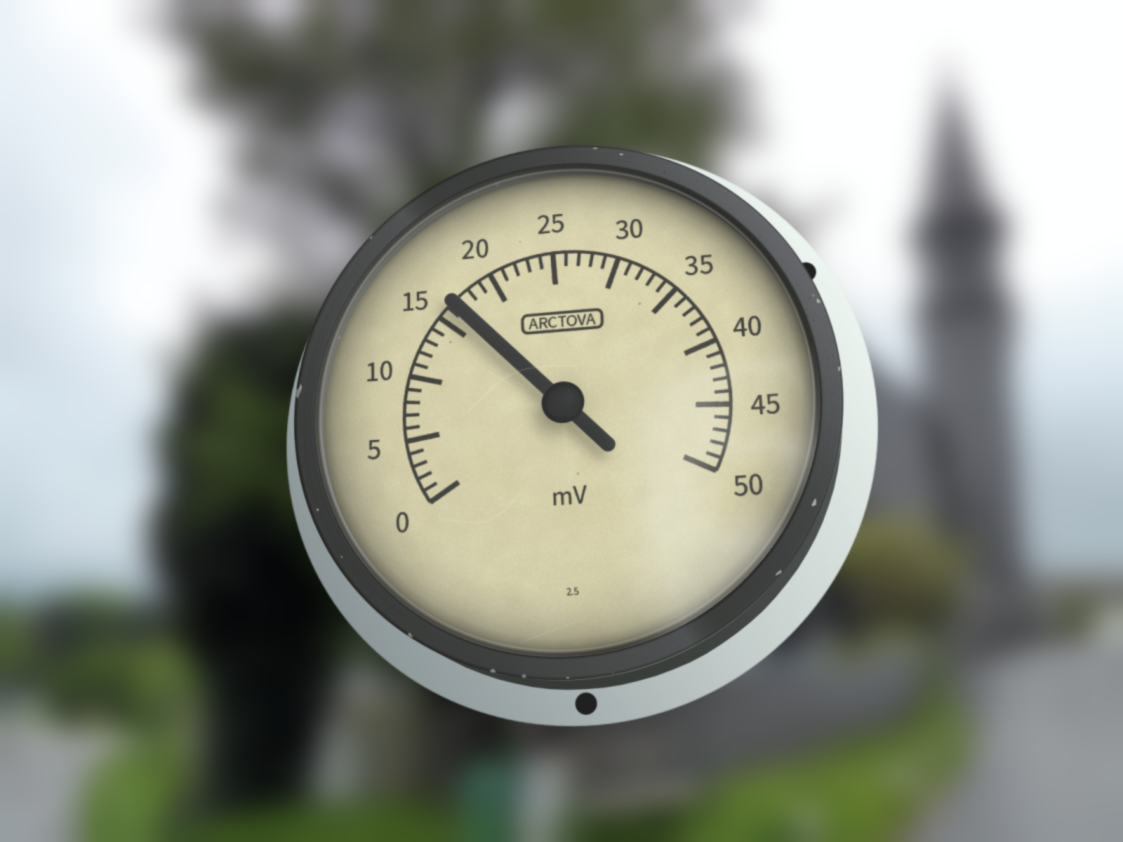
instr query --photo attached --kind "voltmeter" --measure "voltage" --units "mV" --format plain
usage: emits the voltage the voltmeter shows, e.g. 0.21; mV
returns 16.5; mV
